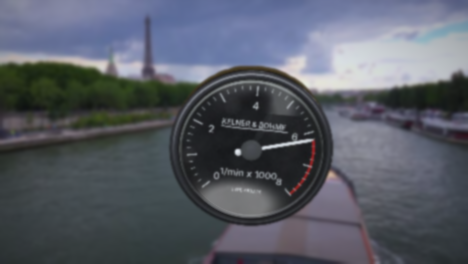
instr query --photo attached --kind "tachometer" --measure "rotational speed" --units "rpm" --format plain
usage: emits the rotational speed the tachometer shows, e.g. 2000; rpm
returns 6200; rpm
